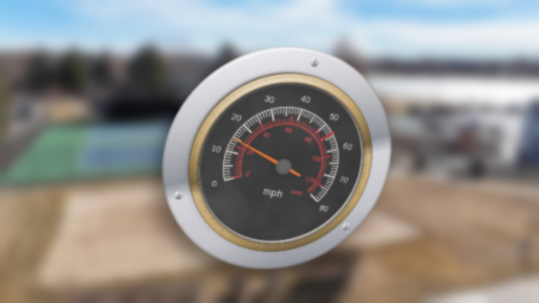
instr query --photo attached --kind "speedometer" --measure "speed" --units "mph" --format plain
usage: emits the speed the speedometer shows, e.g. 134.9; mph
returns 15; mph
